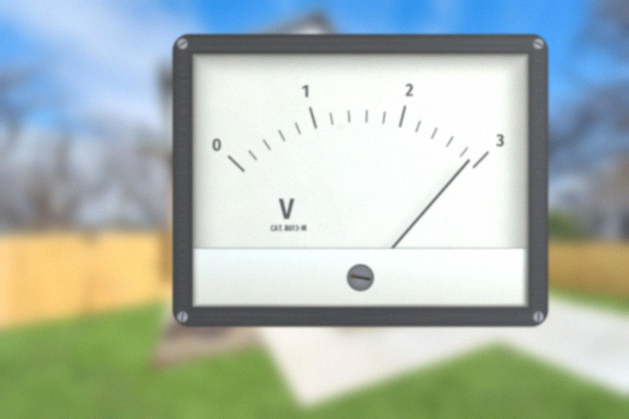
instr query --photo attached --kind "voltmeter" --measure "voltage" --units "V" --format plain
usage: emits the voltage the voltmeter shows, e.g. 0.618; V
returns 2.9; V
